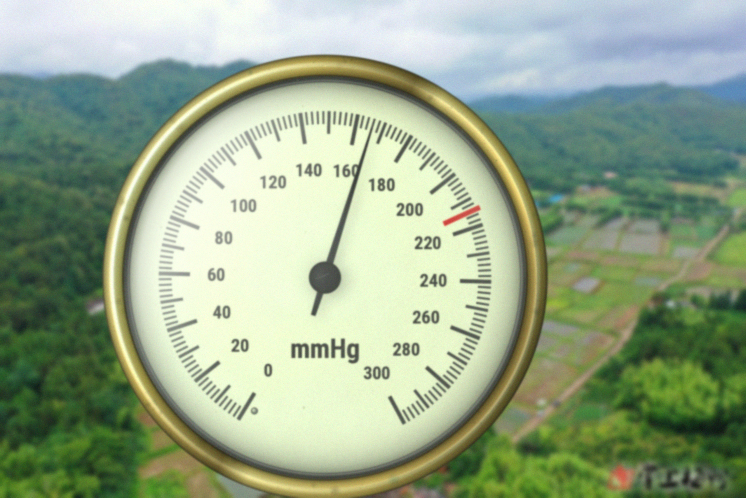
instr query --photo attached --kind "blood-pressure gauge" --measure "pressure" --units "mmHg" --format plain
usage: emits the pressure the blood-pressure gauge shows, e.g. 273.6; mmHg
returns 166; mmHg
